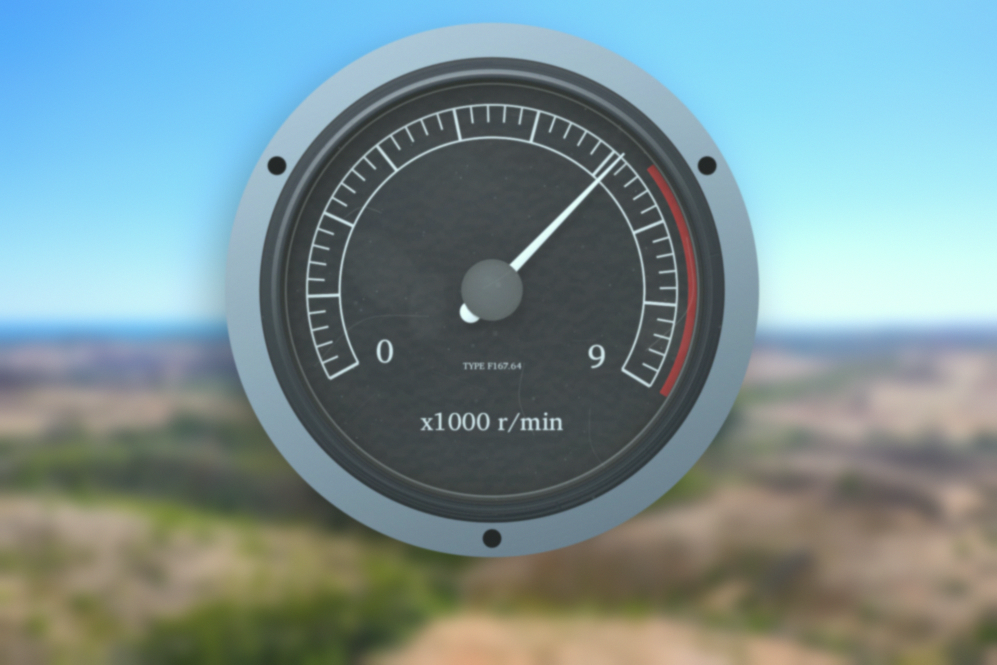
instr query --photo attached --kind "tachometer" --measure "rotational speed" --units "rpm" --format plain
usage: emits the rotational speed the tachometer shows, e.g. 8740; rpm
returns 6100; rpm
